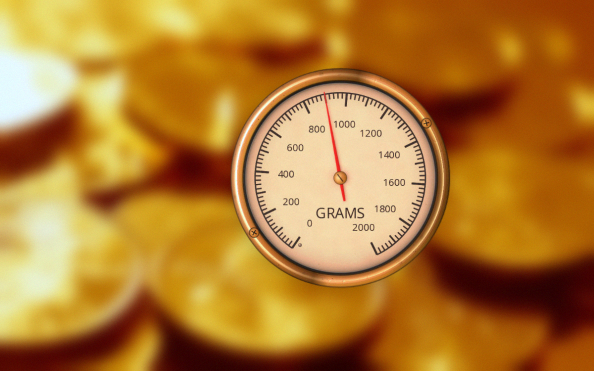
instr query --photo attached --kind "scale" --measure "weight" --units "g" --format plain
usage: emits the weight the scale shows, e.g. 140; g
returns 900; g
